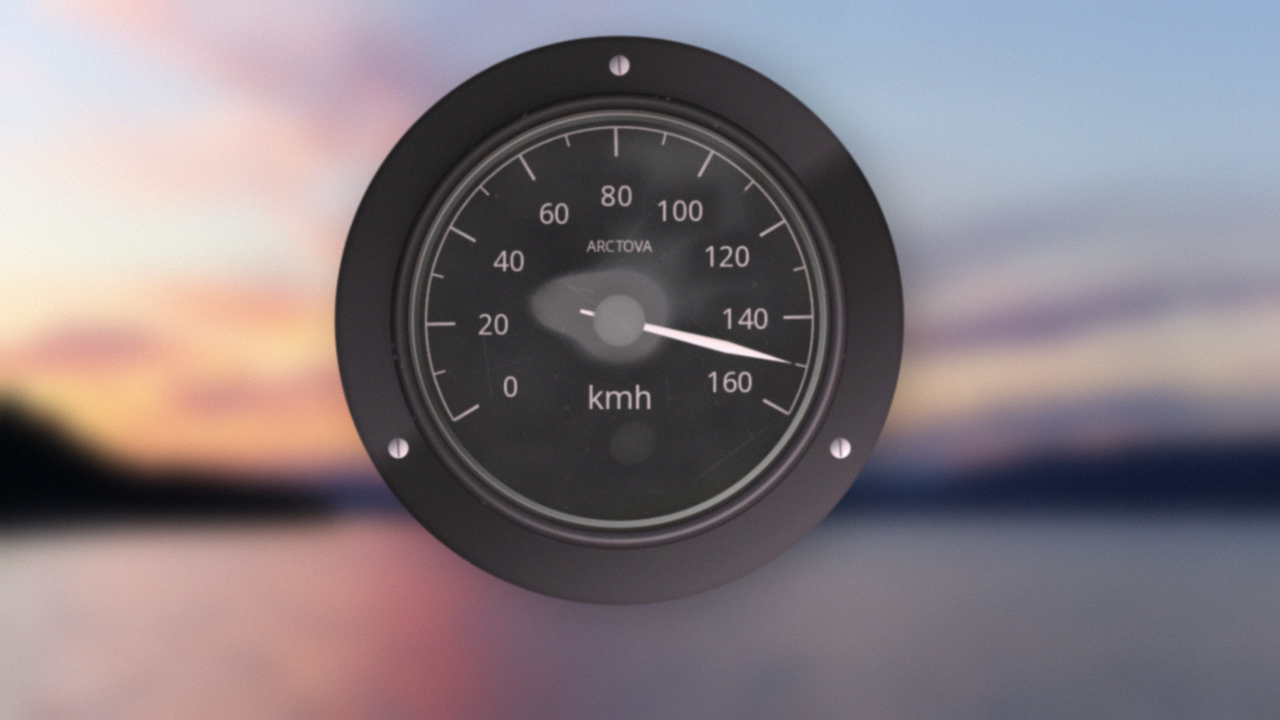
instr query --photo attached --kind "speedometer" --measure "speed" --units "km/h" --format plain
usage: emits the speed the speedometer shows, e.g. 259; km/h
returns 150; km/h
